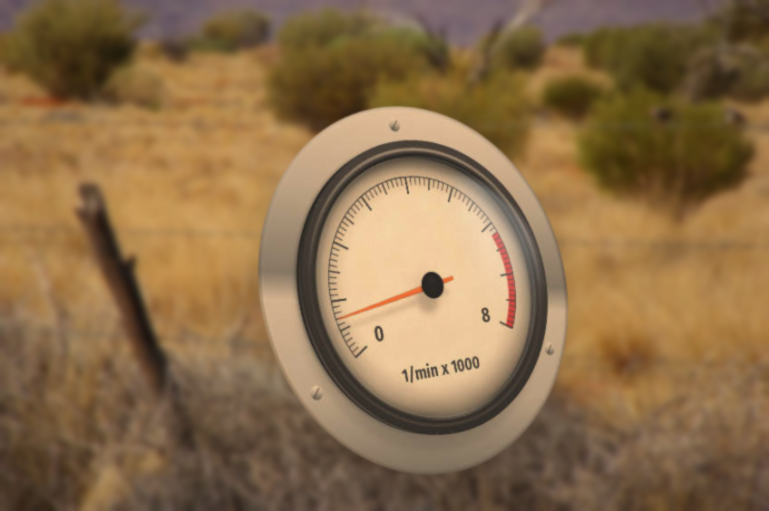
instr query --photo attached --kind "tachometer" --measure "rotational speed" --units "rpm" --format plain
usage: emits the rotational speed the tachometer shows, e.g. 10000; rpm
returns 700; rpm
